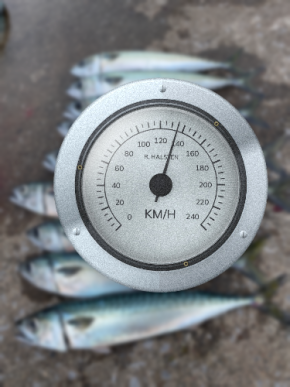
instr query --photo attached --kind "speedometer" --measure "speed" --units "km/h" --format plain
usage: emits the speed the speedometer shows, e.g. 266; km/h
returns 135; km/h
